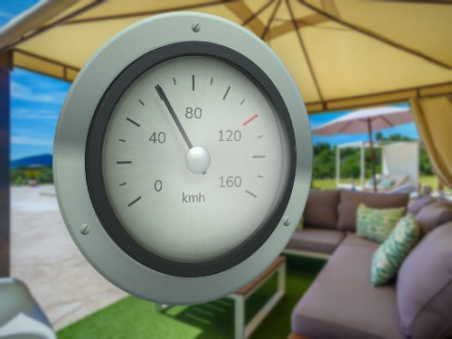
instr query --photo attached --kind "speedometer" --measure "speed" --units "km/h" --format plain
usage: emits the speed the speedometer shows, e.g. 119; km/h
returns 60; km/h
